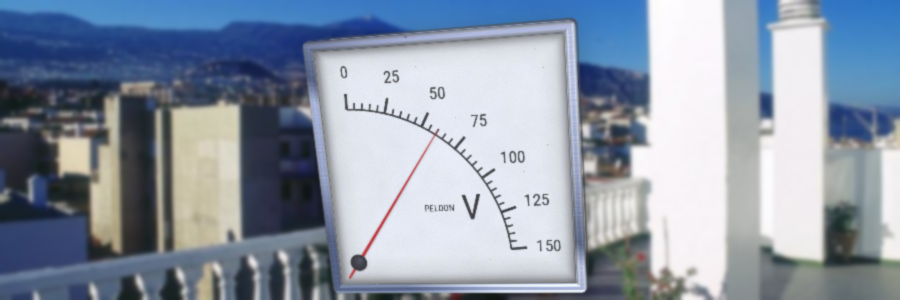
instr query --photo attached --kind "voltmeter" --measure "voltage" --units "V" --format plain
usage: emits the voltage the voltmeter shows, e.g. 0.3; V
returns 60; V
